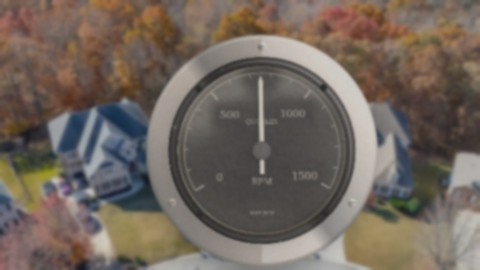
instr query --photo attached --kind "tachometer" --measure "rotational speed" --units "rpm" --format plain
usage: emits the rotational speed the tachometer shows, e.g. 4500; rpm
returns 750; rpm
